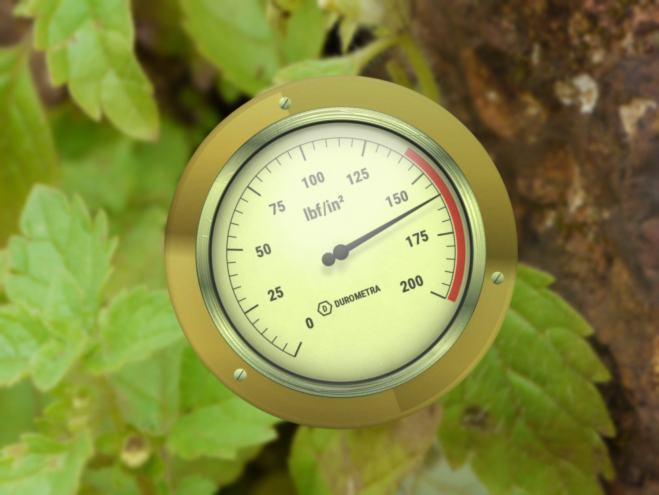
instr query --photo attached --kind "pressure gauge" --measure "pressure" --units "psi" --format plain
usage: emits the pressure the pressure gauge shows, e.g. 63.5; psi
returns 160; psi
